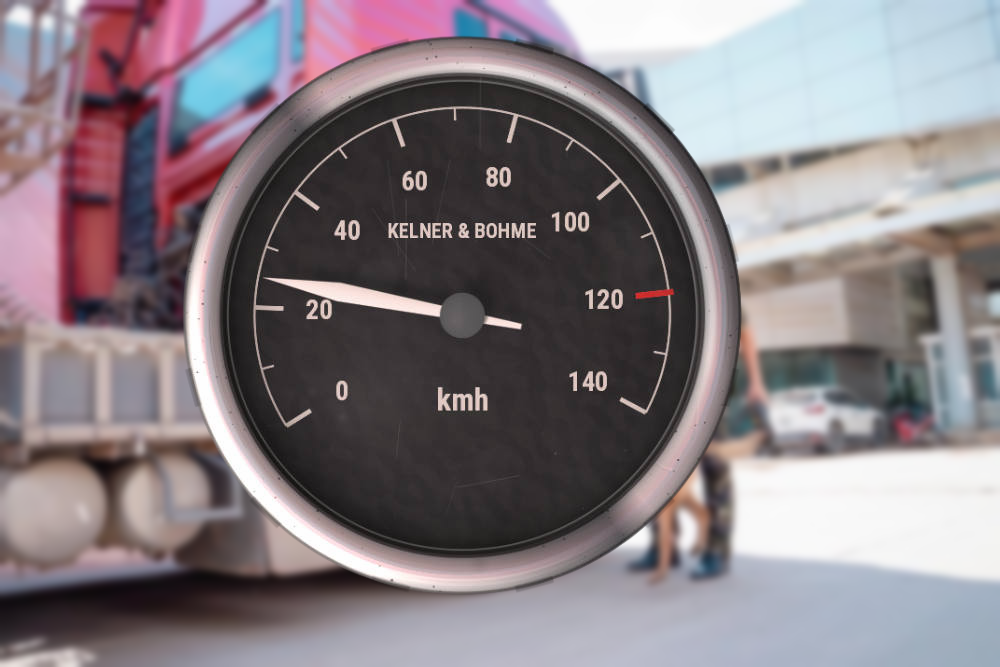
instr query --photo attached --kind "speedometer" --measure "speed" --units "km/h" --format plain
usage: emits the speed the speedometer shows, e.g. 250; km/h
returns 25; km/h
